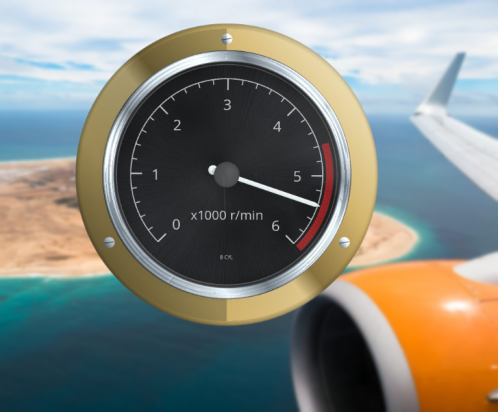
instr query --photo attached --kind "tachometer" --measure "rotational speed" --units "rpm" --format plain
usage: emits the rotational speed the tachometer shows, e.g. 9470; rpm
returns 5400; rpm
